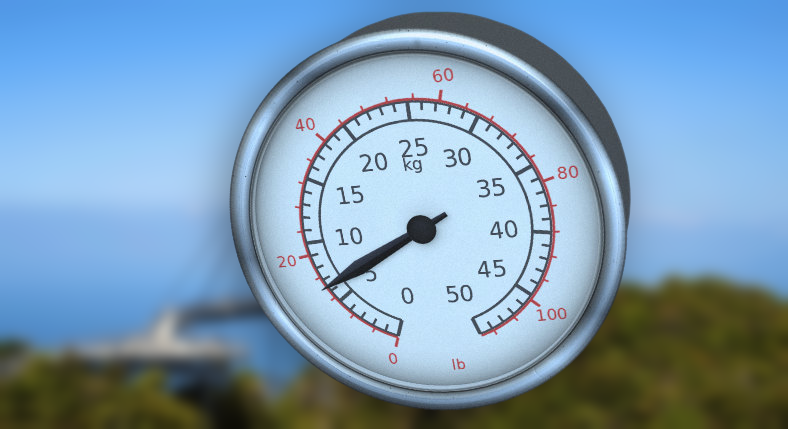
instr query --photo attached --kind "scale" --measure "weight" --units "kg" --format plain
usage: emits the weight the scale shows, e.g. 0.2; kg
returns 6.5; kg
